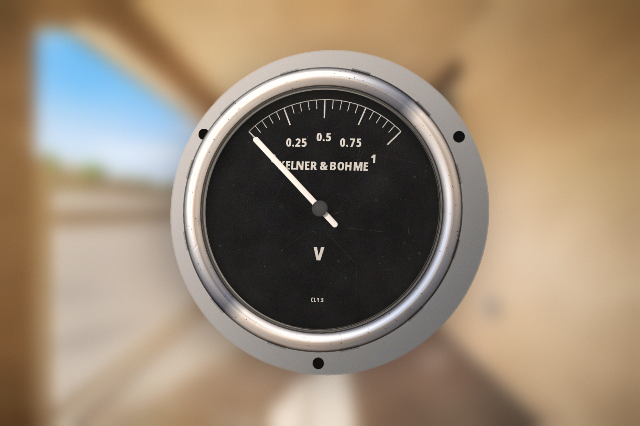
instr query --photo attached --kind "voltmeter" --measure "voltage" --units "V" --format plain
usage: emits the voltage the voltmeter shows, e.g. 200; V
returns 0; V
